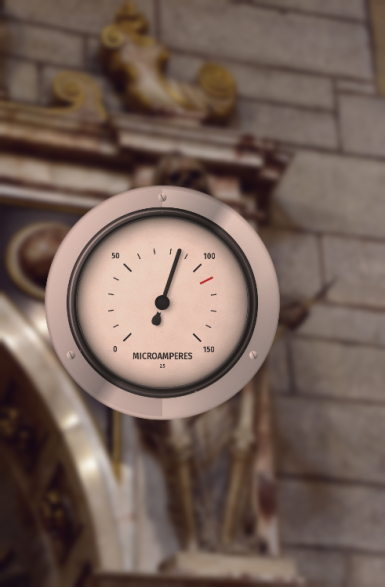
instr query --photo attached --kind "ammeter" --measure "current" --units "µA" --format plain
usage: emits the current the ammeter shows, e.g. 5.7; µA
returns 85; µA
